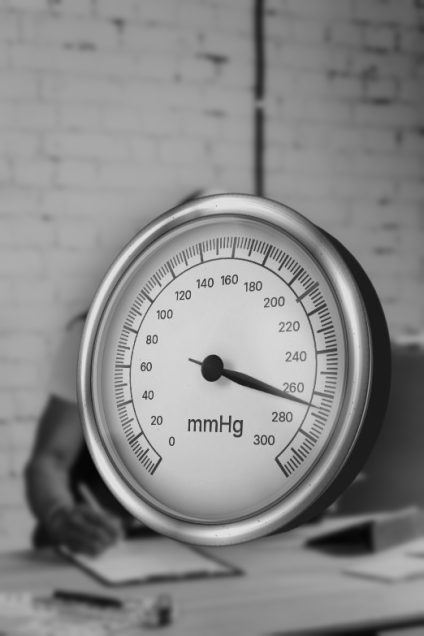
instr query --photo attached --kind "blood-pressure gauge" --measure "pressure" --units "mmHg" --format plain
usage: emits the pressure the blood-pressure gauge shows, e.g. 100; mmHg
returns 266; mmHg
